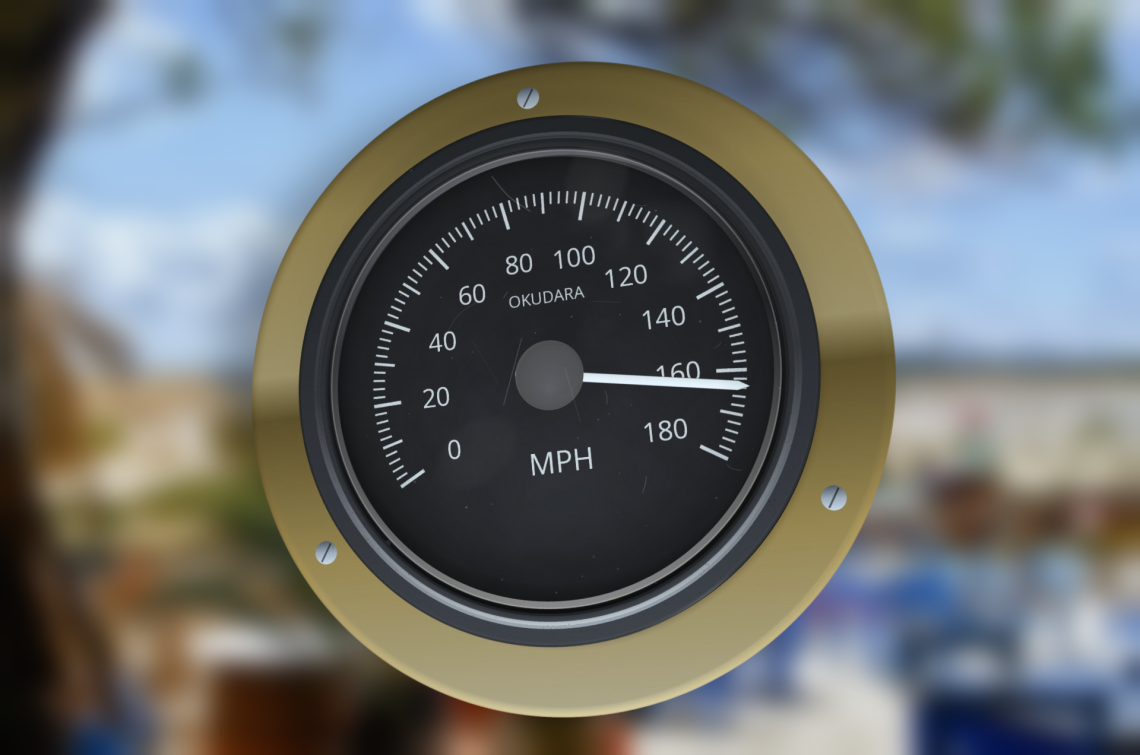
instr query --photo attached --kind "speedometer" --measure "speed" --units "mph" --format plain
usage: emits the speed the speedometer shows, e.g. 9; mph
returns 164; mph
